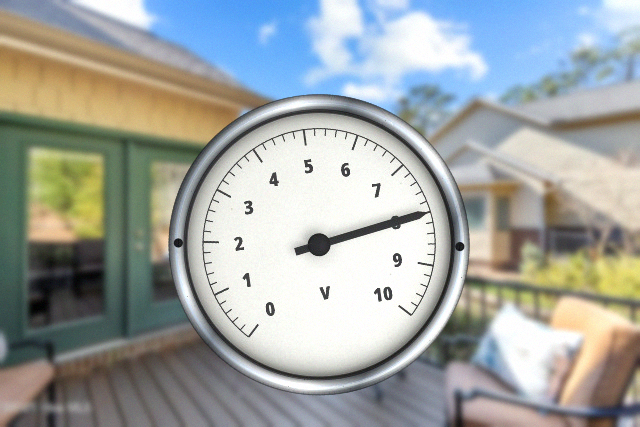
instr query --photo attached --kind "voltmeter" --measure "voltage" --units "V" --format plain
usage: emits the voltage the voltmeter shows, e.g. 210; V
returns 8; V
